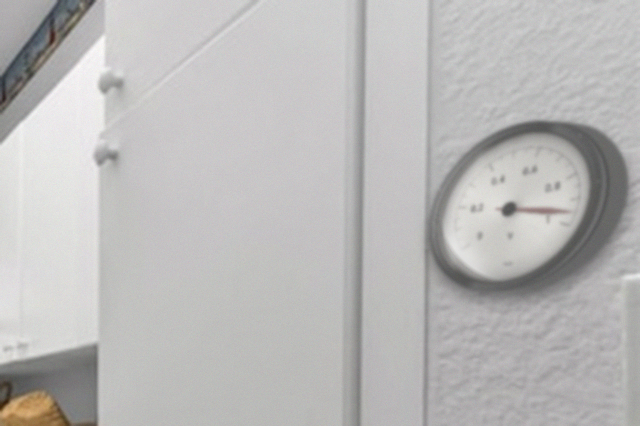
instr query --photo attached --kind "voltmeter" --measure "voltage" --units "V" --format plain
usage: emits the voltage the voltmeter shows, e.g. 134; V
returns 0.95; V
